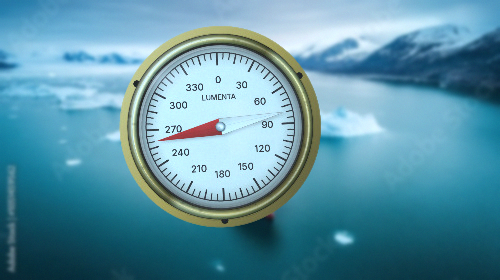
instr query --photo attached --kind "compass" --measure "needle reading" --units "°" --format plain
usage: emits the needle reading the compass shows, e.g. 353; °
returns 260; °
